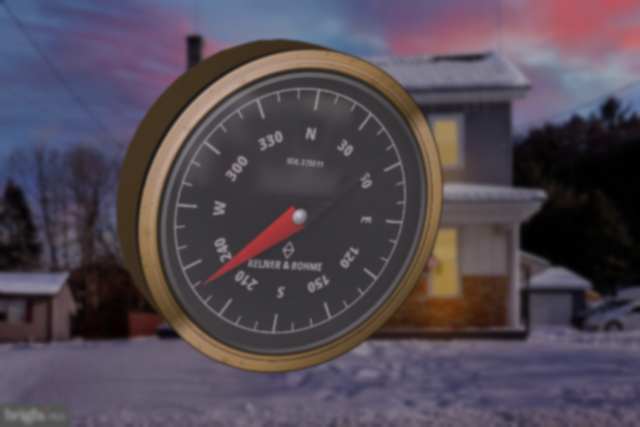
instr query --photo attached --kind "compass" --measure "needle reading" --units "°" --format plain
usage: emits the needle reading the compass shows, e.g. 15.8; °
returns 230; °
